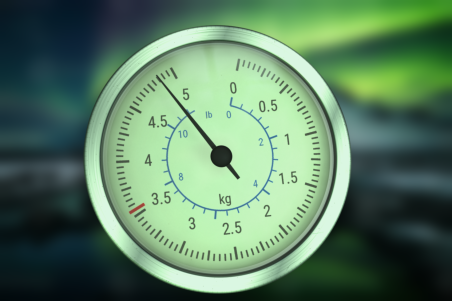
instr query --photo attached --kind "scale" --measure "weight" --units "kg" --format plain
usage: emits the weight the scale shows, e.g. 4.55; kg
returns 4.85; kg
